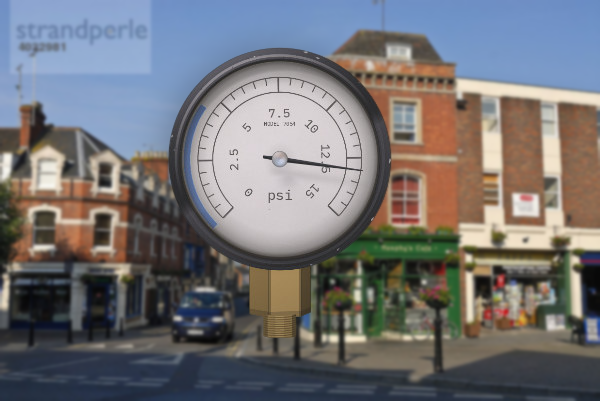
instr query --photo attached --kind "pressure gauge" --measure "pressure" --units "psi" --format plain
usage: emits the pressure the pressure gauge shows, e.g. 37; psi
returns 13; psi
